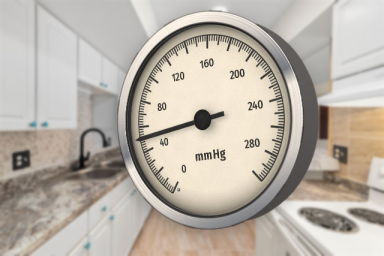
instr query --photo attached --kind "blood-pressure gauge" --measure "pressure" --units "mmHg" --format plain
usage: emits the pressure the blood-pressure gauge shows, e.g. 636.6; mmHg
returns 50; mmHg
